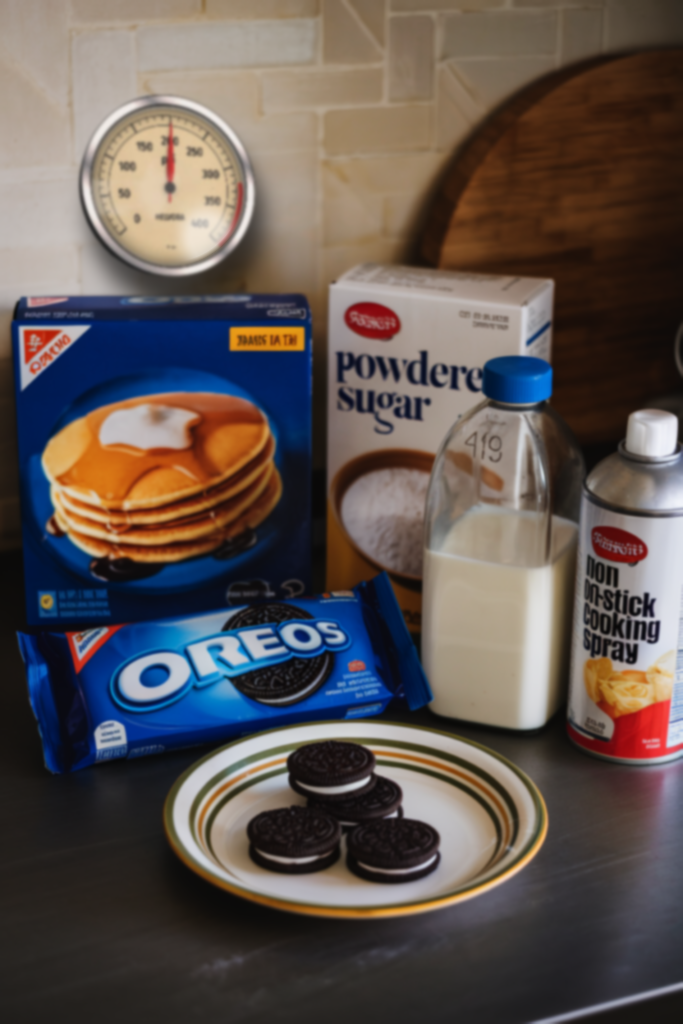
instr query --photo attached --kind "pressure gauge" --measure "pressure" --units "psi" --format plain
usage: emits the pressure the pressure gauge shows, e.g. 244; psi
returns 200; psi
